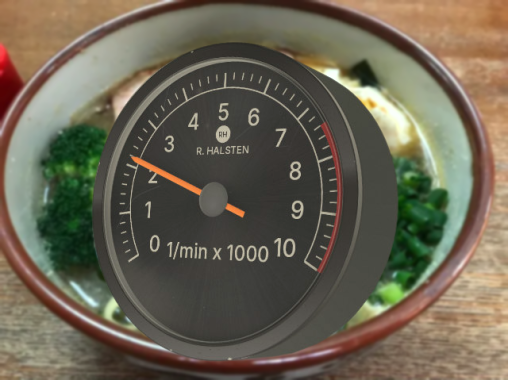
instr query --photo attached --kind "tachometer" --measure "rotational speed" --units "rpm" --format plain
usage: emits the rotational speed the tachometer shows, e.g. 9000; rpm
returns 2200; rpm
